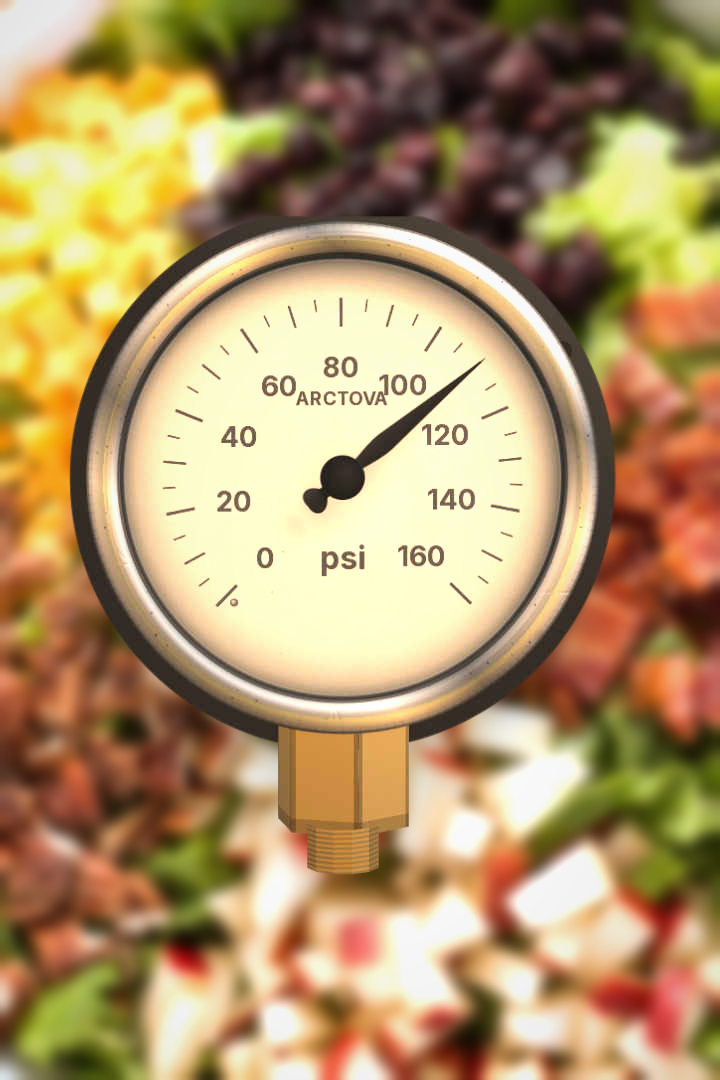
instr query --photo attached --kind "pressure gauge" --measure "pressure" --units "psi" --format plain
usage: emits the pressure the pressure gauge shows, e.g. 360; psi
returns 110; psi
